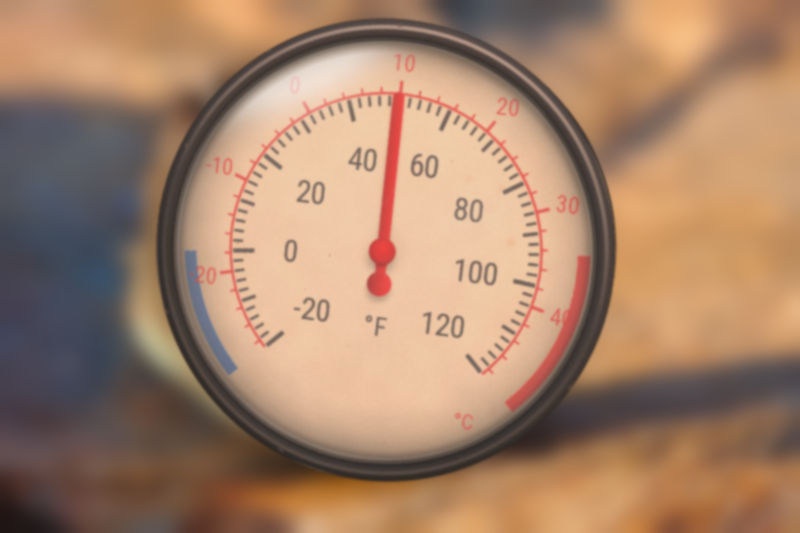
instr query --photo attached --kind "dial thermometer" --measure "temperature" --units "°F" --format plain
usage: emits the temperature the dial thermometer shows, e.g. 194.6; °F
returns 50; °F
